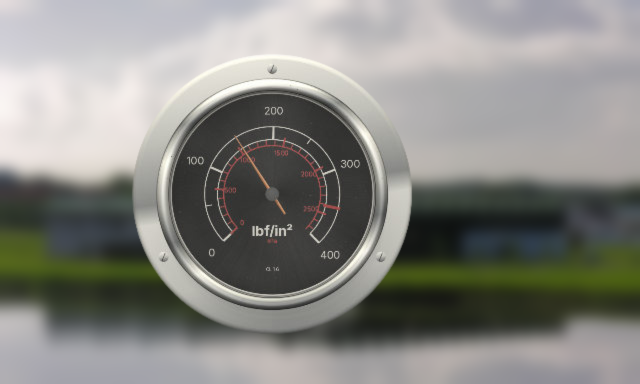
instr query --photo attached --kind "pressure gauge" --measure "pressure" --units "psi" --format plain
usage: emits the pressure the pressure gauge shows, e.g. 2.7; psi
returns 150; psi
